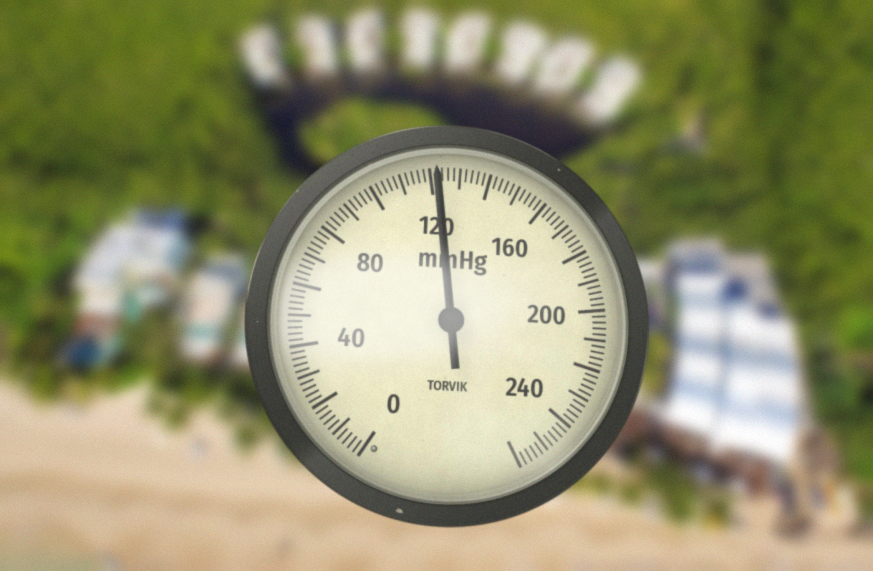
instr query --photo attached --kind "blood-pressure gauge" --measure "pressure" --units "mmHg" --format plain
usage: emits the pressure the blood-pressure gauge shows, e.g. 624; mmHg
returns 122; mmHg
